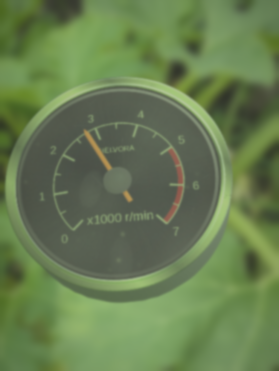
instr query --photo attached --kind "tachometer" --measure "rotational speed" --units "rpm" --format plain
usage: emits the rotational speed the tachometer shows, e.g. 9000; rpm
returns 2750; rpm
